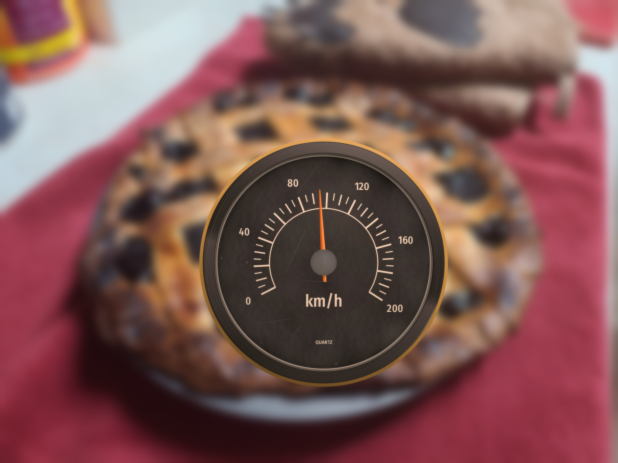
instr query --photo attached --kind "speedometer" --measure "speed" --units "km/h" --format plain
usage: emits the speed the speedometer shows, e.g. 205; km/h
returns 95; km/h
